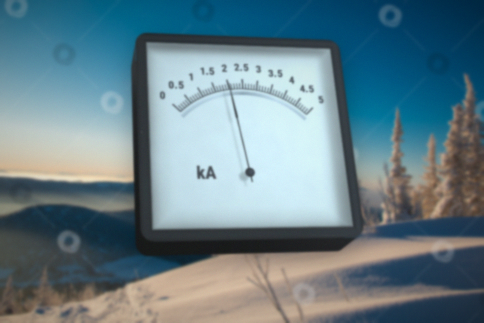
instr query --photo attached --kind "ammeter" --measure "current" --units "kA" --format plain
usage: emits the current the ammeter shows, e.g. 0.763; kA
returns 2; kA
